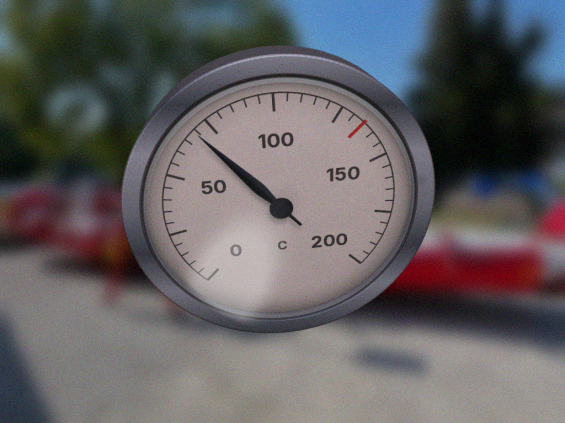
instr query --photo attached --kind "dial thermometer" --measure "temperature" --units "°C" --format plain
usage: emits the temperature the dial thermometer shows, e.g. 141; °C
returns 70; °C
